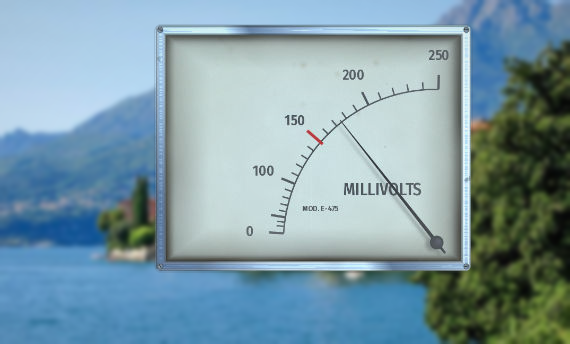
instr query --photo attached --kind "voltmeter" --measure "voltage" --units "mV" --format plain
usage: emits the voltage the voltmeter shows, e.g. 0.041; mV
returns 175; mV
